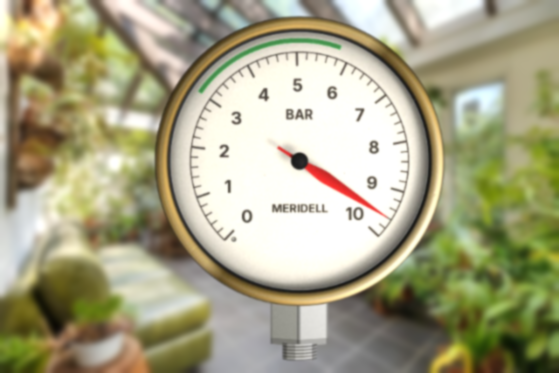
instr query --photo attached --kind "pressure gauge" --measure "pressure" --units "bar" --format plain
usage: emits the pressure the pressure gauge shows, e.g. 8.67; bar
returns 9.6; bar
